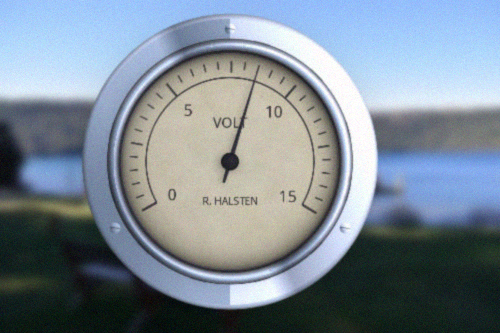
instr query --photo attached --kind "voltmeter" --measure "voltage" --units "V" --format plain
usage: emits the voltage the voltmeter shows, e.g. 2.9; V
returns 8.5; V
